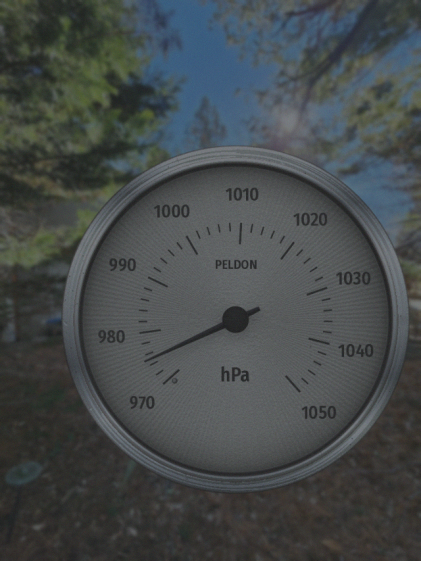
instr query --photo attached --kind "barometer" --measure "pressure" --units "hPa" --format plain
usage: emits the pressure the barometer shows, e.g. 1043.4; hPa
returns 975; hPa
